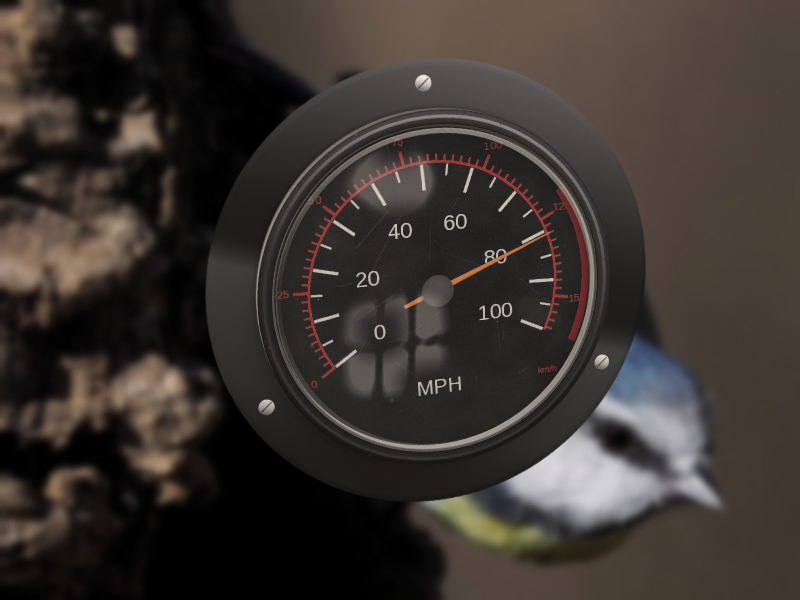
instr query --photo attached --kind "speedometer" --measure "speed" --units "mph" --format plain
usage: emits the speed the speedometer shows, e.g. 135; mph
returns 80; mph
